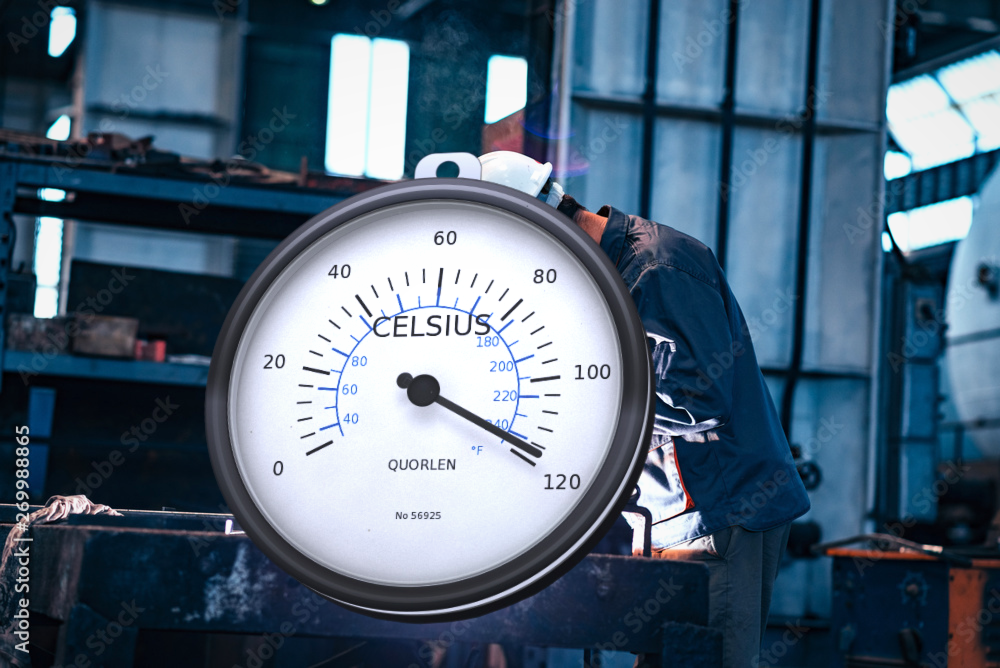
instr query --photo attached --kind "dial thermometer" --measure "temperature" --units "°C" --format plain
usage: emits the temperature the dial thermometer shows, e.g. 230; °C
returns 118; °C
